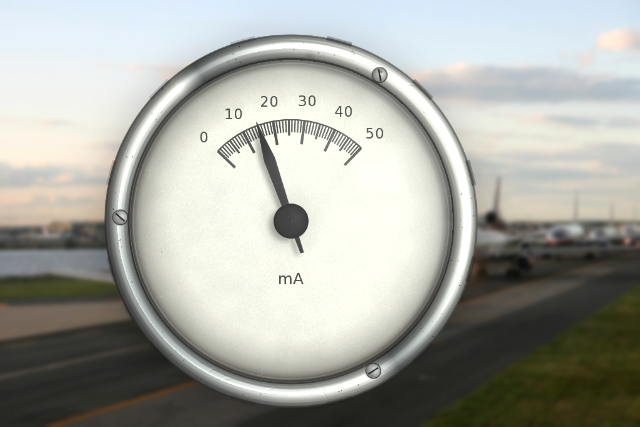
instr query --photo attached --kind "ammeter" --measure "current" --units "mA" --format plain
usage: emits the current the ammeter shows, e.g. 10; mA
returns 15; mA
